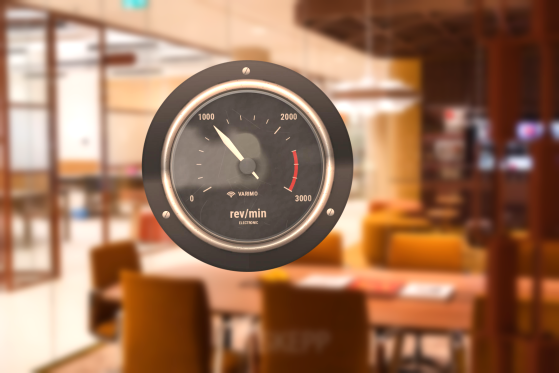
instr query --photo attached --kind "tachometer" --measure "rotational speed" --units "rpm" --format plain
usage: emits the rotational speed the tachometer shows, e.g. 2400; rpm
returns 1000; rpm
